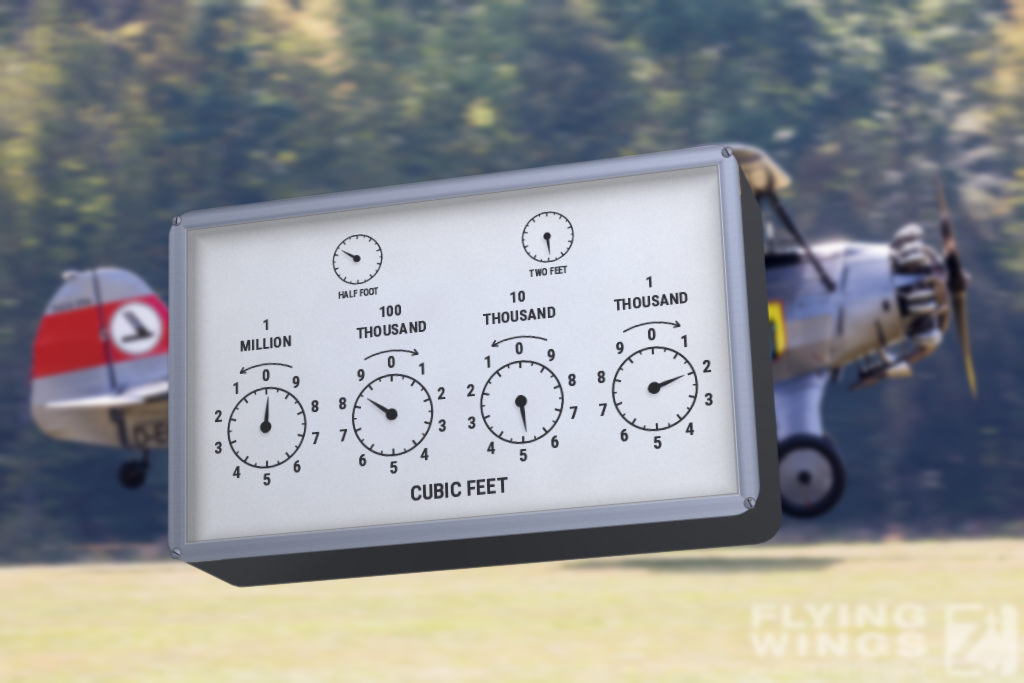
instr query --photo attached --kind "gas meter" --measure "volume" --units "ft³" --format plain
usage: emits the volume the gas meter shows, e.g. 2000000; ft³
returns 985200; ft³
